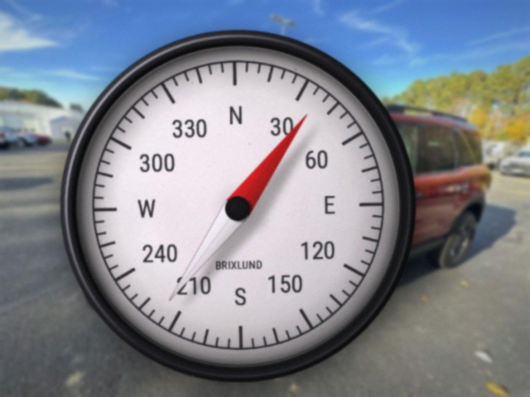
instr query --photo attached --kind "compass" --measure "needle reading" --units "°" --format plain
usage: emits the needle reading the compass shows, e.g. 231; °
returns 37.5; °
